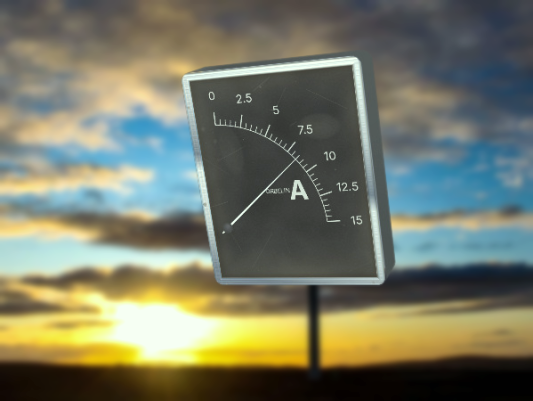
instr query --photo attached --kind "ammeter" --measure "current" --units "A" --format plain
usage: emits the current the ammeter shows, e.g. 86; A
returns 8.5; A
